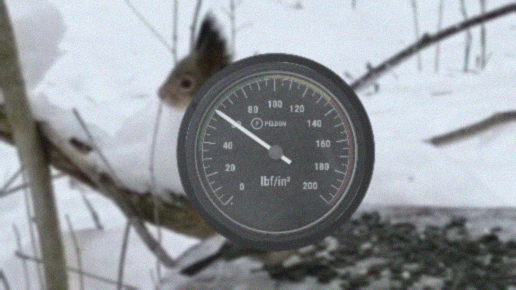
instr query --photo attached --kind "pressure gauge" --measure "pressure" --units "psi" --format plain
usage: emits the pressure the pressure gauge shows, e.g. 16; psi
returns 60; psi
